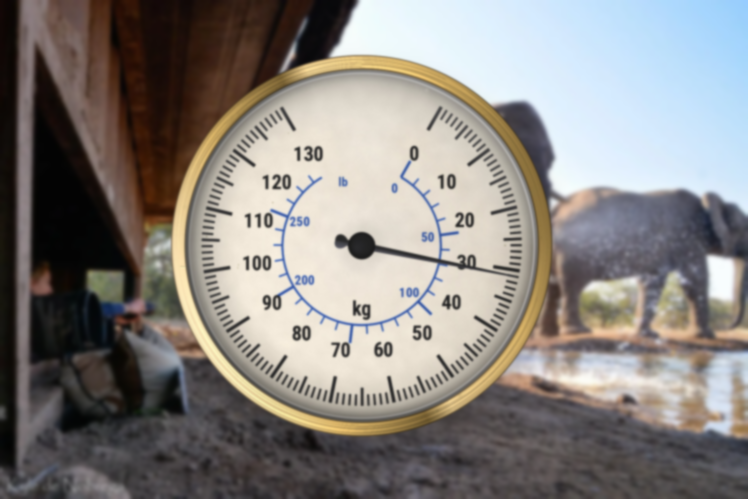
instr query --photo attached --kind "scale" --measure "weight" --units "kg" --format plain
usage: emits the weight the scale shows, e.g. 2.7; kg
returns 31; kg
